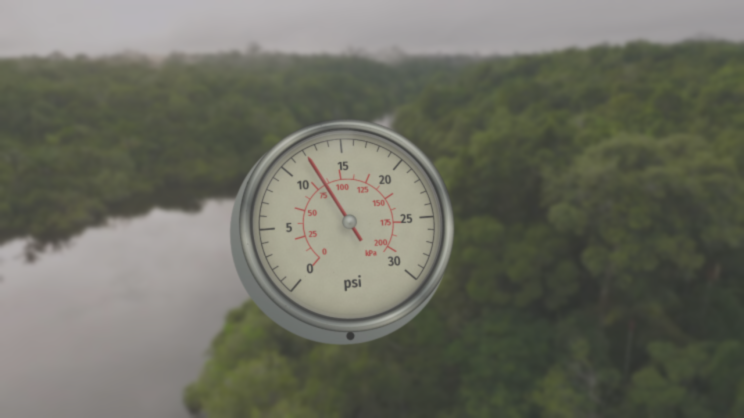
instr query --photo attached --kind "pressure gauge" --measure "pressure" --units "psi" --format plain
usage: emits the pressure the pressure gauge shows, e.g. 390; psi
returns 12; psi
